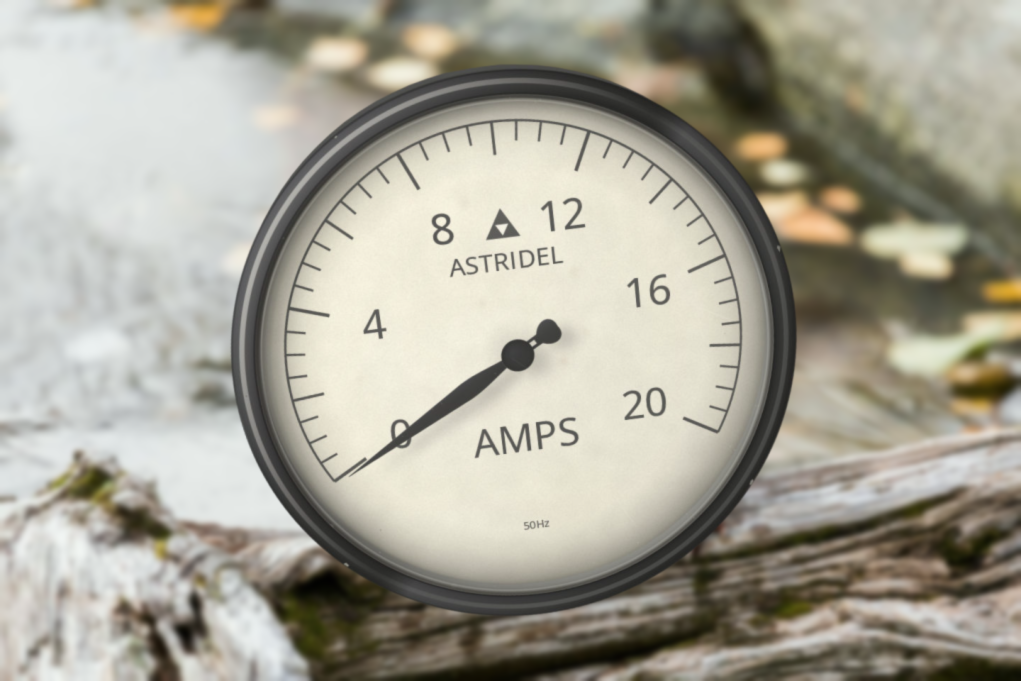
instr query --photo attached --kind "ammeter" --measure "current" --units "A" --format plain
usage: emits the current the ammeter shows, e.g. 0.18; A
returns 0; A
